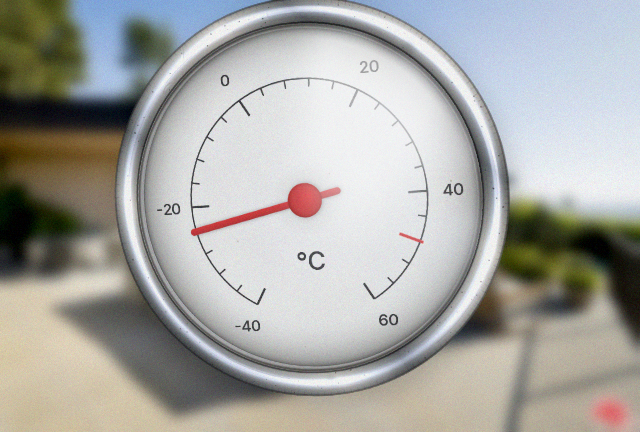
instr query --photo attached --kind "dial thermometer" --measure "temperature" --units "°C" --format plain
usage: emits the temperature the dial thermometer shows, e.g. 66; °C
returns -24; °C
